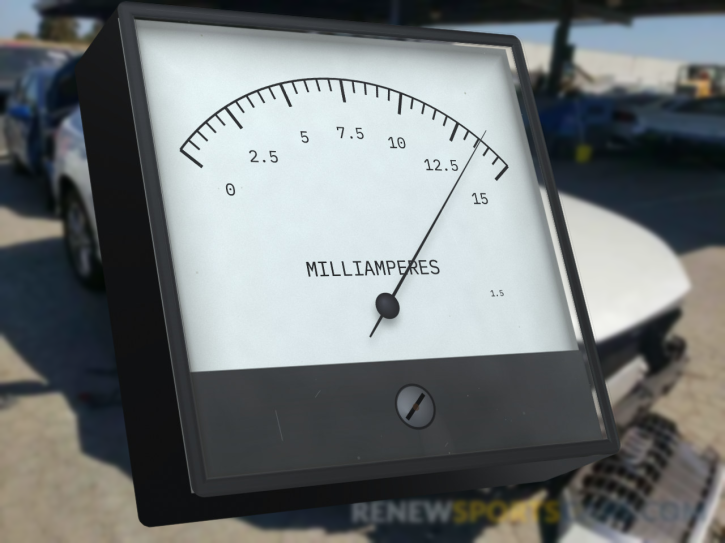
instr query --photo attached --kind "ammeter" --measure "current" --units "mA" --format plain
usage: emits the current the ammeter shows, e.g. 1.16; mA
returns 13.5; mA
